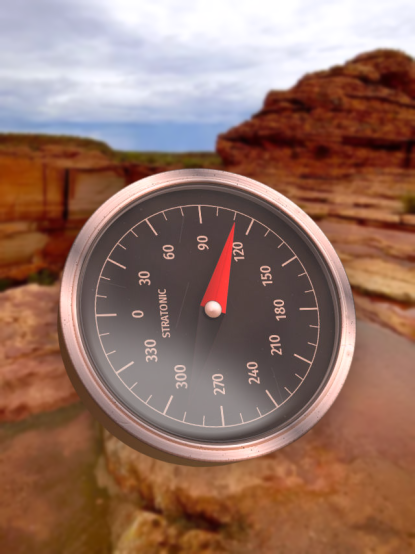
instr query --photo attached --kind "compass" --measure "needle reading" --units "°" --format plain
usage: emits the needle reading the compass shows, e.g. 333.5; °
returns 110; °
